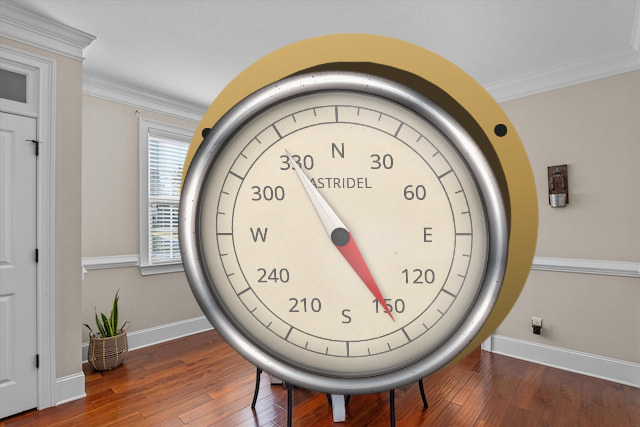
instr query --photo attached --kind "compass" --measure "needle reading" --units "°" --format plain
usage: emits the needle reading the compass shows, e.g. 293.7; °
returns 150; °
